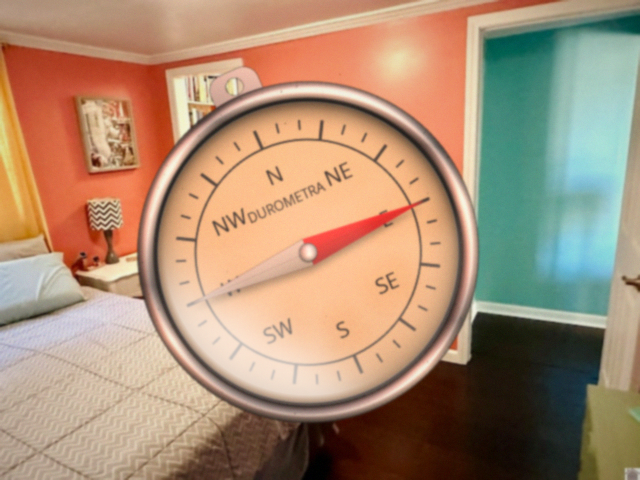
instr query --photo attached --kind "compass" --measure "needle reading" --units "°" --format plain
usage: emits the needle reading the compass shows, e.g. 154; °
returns 90; °
